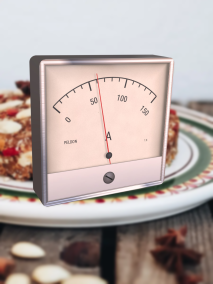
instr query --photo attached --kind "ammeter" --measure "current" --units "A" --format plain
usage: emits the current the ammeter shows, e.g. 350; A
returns 60; A
